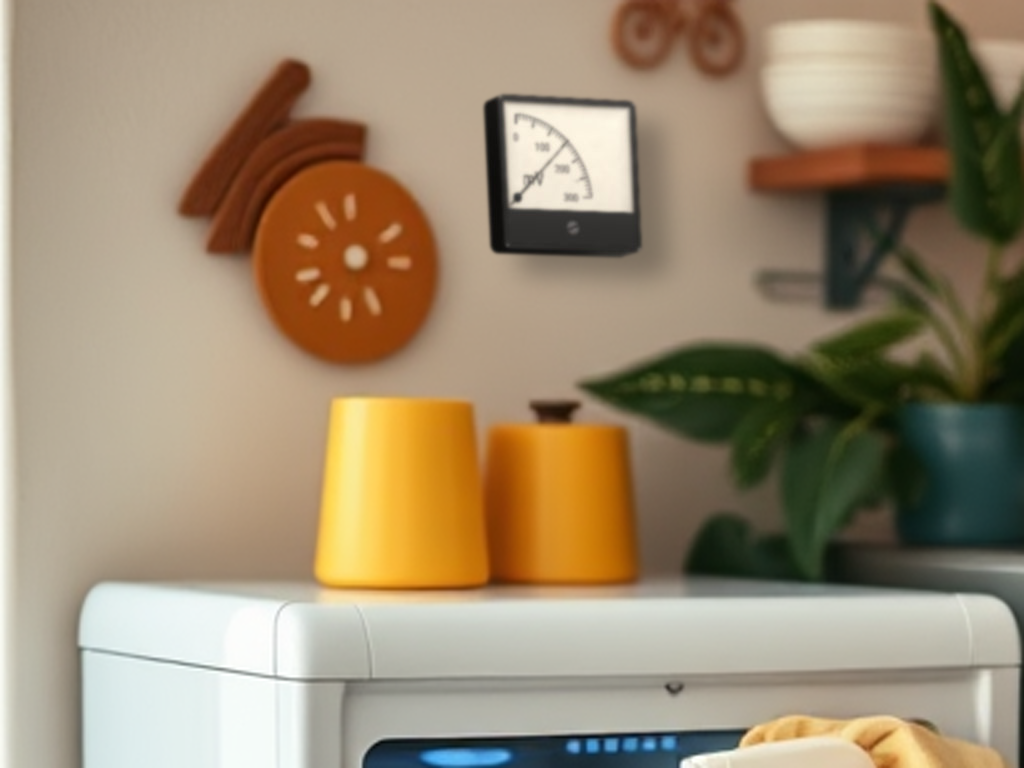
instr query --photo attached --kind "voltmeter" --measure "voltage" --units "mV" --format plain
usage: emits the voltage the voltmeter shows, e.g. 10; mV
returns 150; mV
